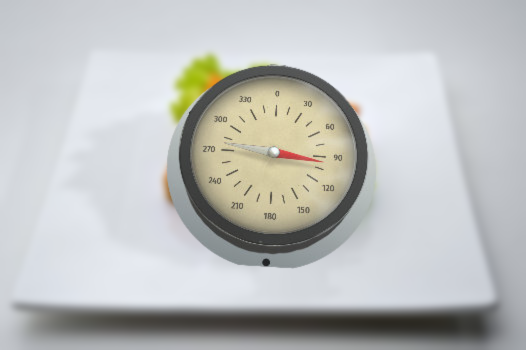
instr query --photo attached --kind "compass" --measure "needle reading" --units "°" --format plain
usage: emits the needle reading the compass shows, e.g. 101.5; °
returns 97.5; °
